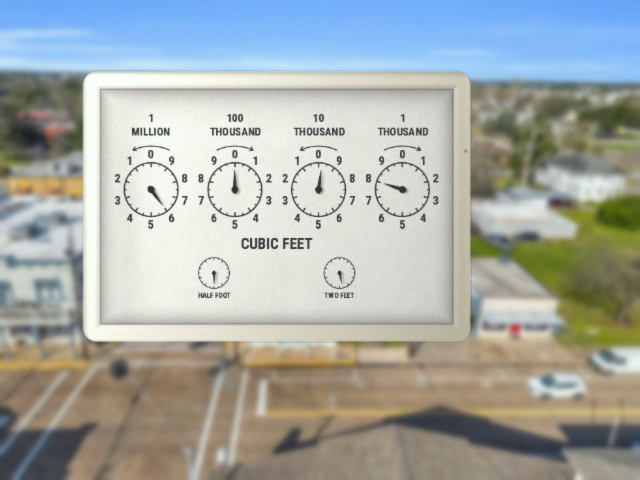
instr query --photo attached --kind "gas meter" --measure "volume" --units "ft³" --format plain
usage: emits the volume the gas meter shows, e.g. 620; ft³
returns 599800; ft³
